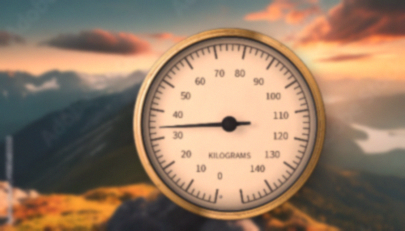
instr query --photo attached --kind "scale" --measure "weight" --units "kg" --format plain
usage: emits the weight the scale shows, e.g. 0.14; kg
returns 34; kg
